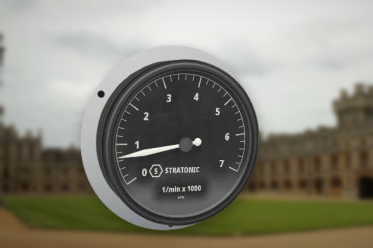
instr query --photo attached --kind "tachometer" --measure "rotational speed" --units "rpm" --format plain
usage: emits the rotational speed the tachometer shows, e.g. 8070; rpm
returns 700; rpm
